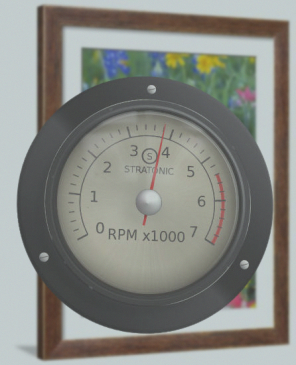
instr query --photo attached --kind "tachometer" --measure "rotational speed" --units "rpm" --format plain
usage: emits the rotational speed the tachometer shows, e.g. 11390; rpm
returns 3800; rpm
